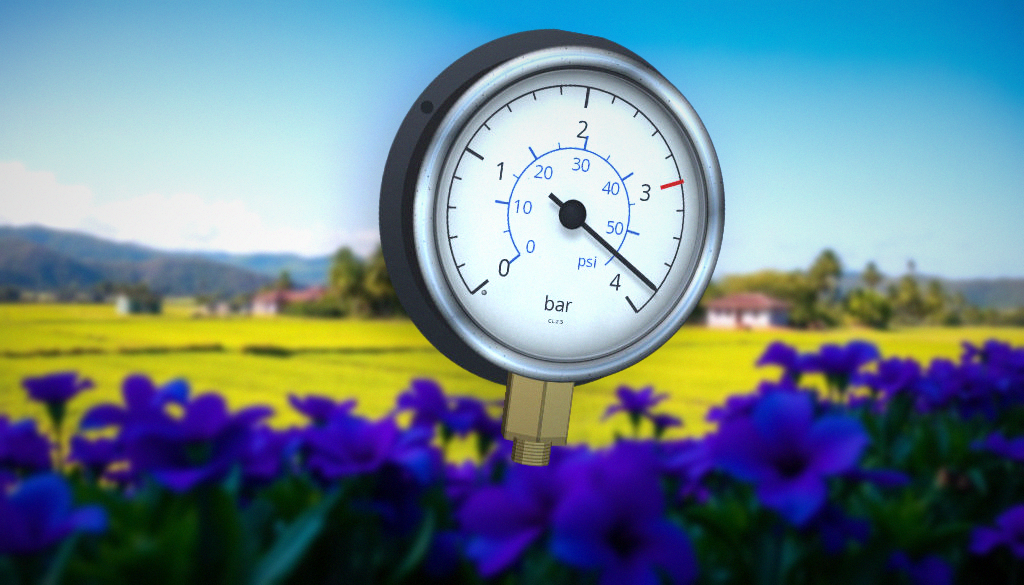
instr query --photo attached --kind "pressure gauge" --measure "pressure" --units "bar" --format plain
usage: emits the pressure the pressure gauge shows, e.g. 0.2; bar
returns 3.8; bar
